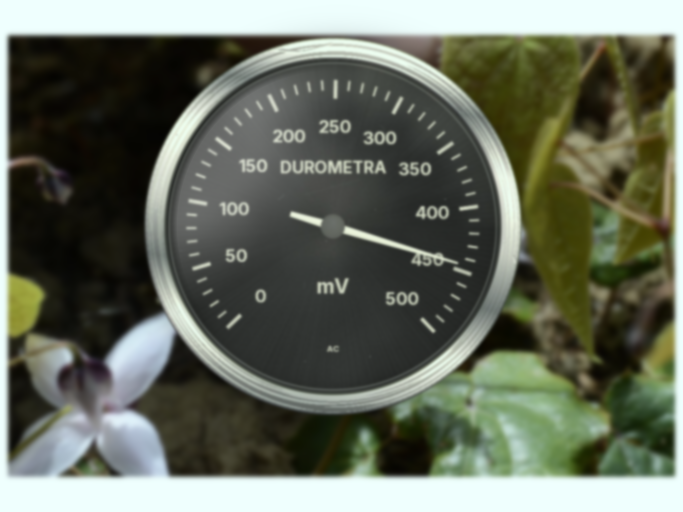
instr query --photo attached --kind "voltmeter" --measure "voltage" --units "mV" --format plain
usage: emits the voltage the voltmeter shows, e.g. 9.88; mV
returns 445; mV
